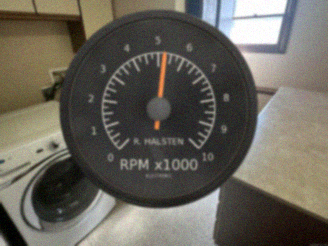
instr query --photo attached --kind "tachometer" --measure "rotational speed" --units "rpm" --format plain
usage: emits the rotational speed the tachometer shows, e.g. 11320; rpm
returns 5250; rpm
